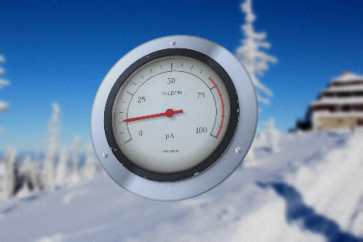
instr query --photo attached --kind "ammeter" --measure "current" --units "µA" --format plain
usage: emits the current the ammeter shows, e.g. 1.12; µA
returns 10; µA
